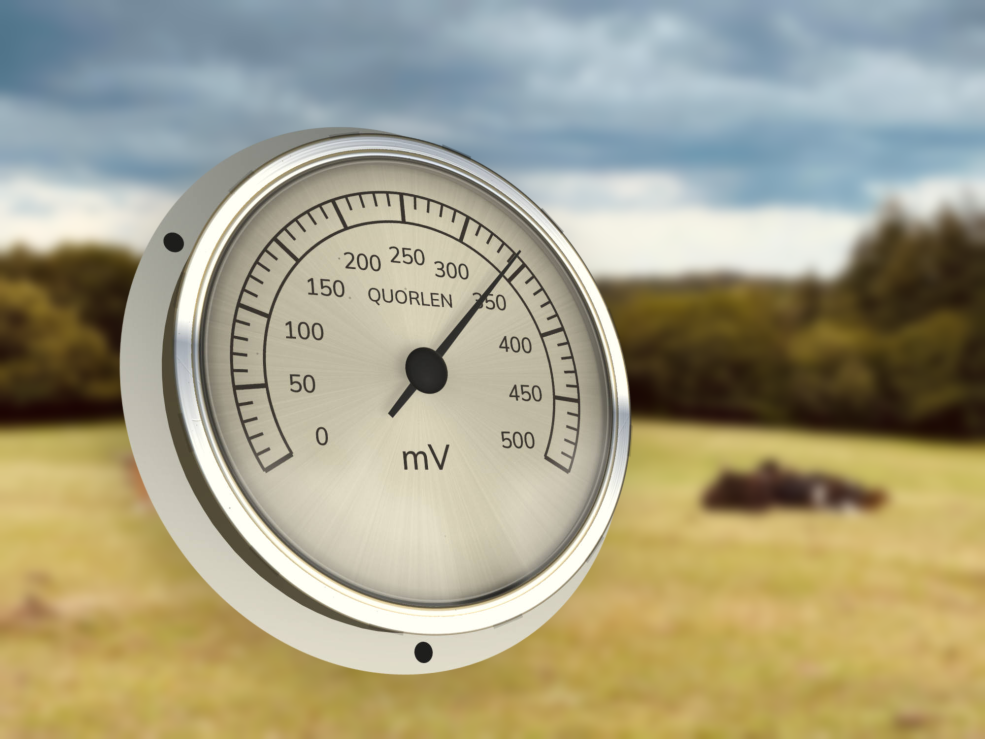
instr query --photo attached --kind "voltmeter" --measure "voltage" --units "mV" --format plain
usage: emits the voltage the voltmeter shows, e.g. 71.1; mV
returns 340; mV
